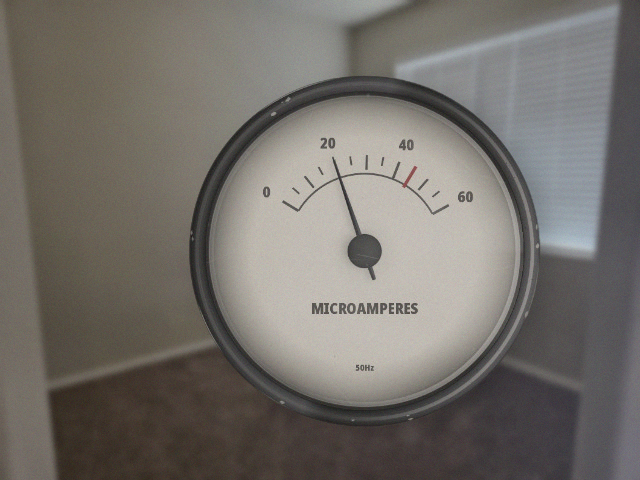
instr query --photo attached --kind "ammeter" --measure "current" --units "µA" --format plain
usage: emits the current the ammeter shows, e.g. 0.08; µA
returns 20; µA
